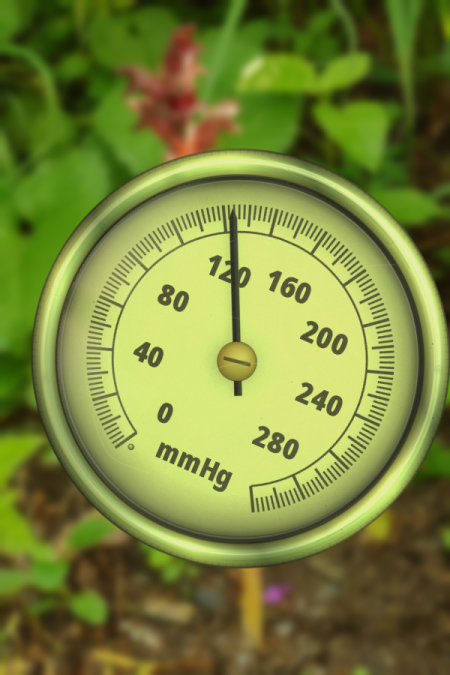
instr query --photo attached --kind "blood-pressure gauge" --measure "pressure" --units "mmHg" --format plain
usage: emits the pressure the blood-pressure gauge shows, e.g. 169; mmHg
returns 124; mmHg
